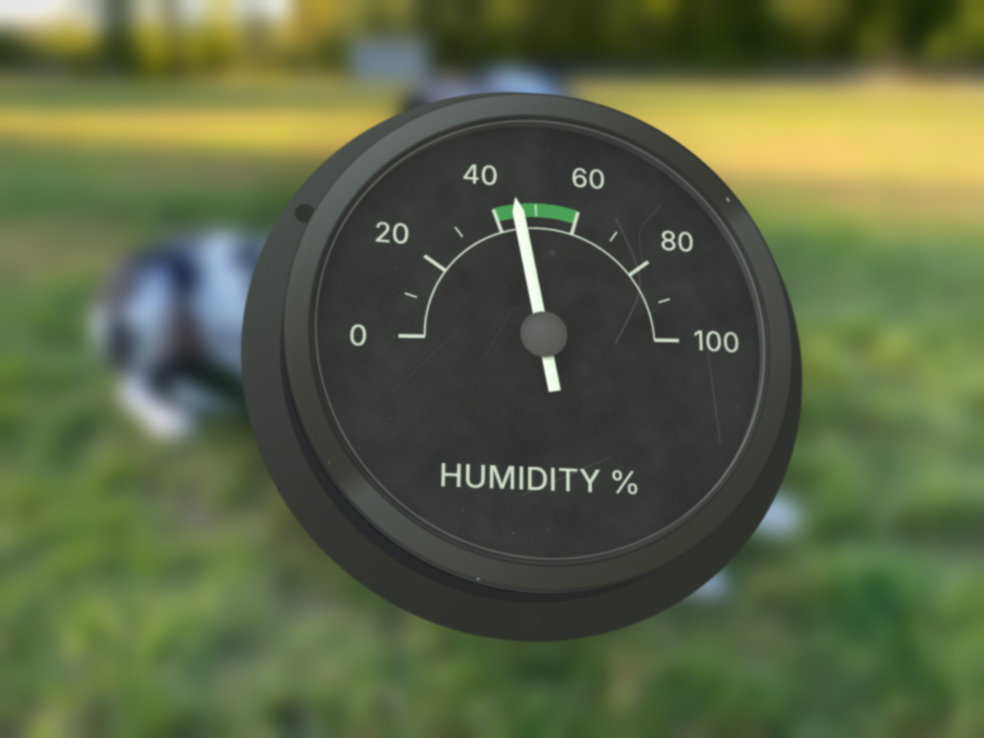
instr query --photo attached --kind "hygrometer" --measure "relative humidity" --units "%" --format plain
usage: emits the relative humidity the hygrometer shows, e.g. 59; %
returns 45; %
